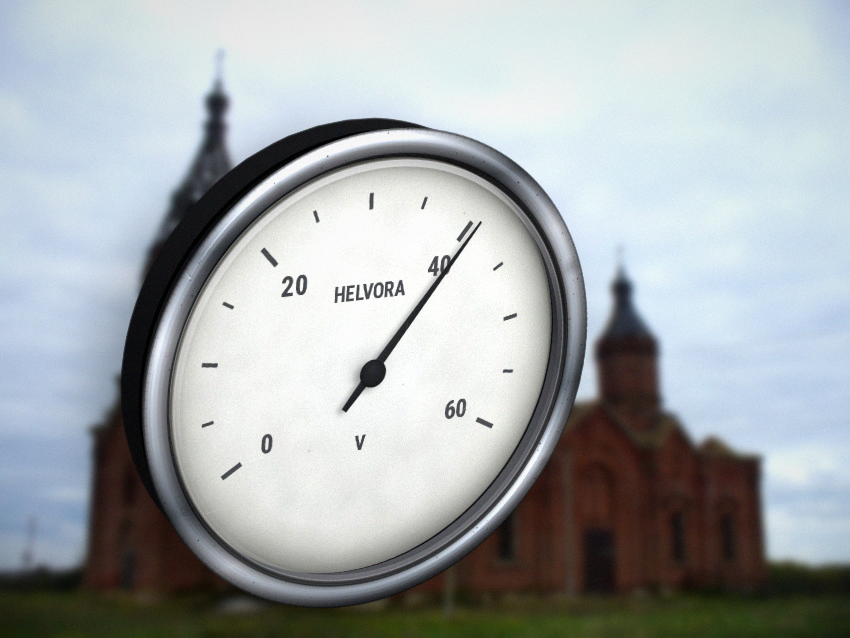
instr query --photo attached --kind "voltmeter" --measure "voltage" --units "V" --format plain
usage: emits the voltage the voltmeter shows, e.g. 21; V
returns 40; V
